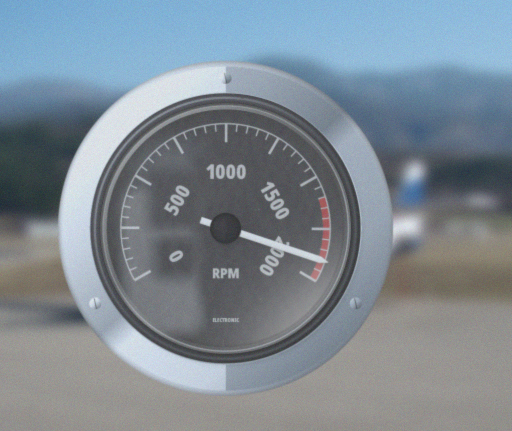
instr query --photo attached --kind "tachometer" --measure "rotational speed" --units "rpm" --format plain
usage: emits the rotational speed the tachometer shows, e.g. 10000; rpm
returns 1900; rpm
